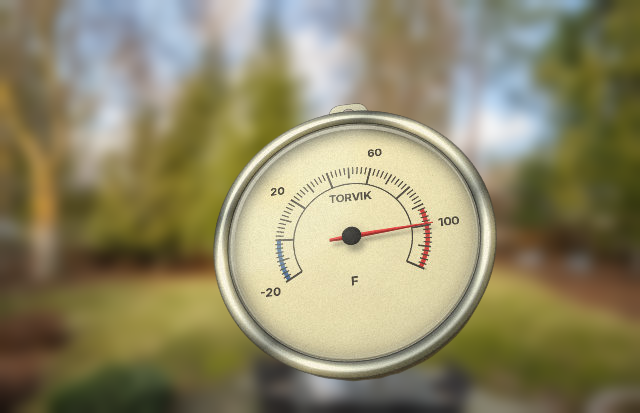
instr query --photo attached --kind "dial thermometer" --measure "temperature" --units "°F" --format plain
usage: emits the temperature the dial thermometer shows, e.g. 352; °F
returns 100; °F
